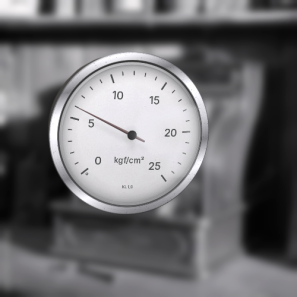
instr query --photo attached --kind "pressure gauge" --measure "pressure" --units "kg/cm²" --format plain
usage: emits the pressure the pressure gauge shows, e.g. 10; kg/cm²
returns 6; kg/cm²
